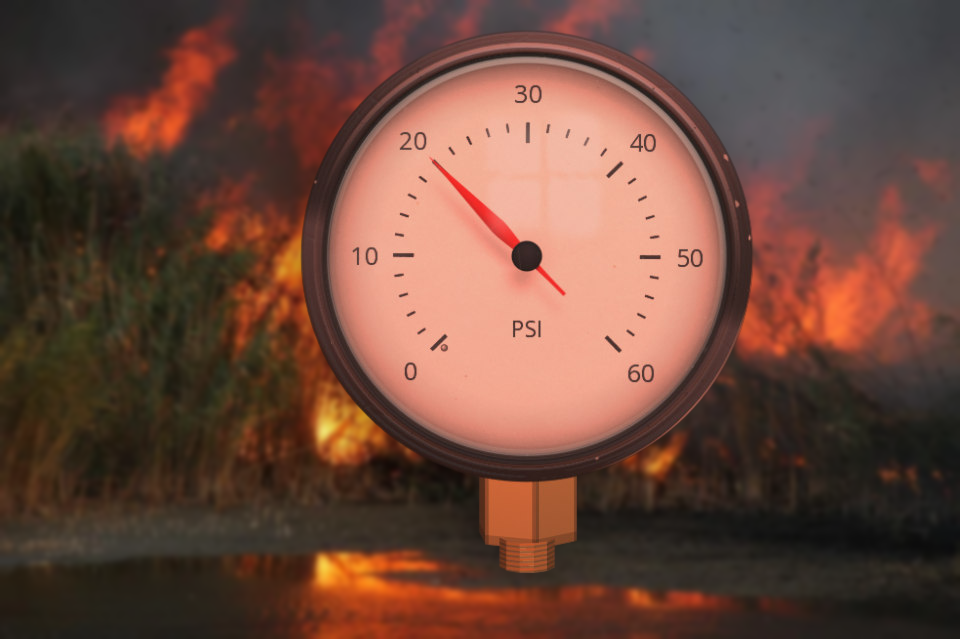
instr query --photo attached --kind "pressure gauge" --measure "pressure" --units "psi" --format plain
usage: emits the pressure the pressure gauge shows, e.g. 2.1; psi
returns 20; psi
